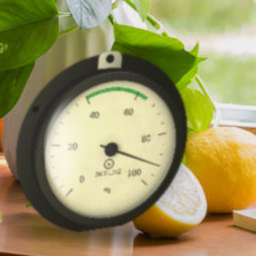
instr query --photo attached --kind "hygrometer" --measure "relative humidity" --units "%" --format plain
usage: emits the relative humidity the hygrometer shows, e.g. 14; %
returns 92; %
